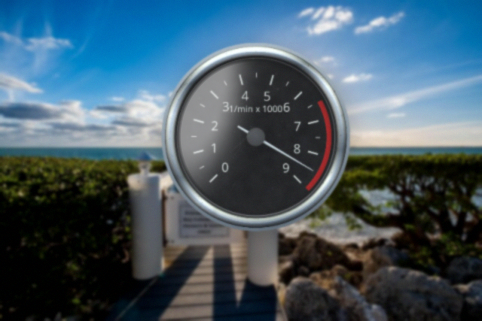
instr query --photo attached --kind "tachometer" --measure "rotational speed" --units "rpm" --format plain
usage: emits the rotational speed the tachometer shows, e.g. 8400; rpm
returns 8500; rpm
